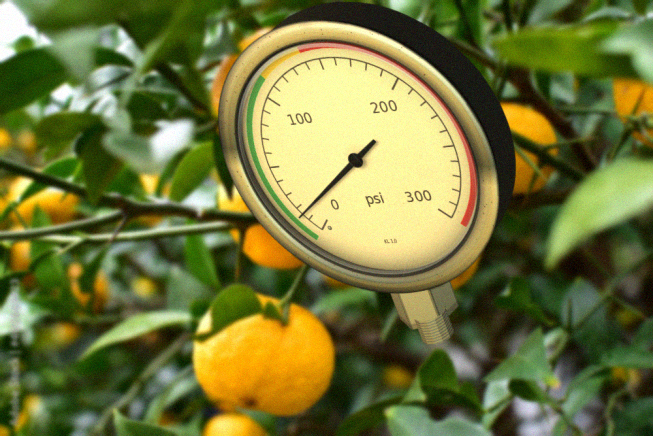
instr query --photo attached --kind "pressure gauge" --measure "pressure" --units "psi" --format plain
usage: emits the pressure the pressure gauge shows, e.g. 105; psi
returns 15; psi
